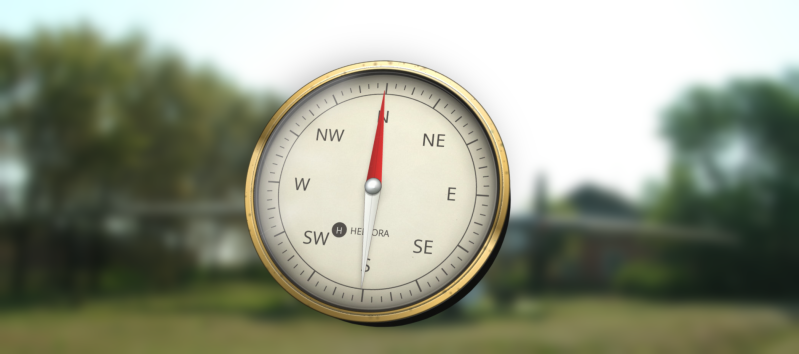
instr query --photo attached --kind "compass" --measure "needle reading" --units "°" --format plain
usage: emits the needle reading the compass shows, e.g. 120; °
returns 0; °
